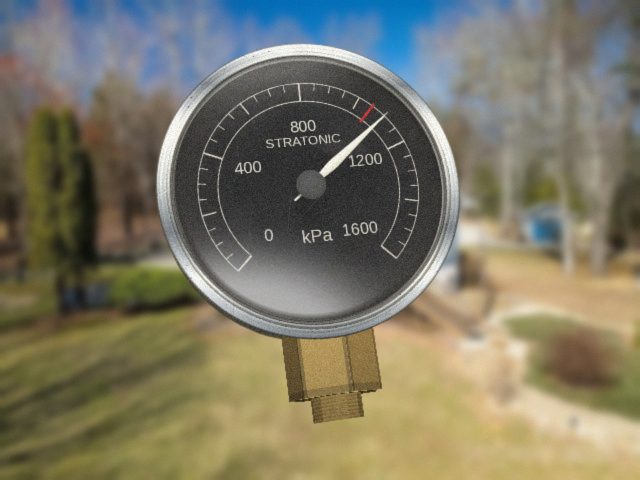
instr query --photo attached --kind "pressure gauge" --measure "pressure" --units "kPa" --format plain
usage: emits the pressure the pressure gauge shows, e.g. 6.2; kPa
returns 1100; kPa
